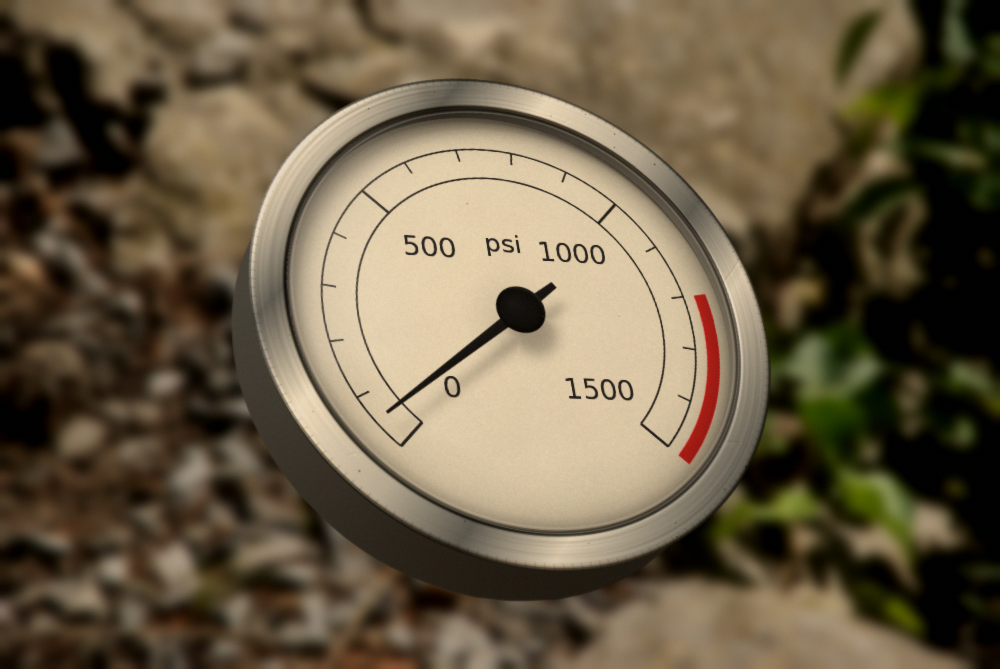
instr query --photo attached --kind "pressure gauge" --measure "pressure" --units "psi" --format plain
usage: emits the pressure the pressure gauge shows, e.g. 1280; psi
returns 50; psi
